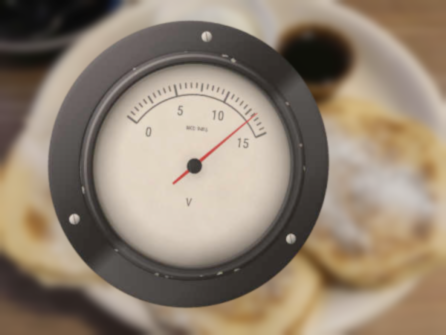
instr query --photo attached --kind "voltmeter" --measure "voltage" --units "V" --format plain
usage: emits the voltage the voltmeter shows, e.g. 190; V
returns 13; V
